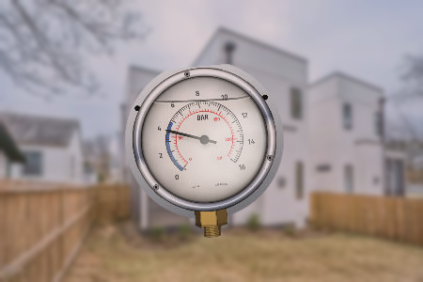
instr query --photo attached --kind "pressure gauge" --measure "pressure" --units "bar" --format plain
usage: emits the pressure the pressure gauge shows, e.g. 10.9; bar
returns 4; bar
